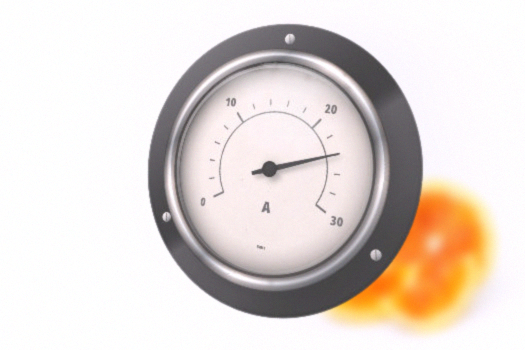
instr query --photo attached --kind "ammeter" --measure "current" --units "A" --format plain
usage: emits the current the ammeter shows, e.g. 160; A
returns 24; A
